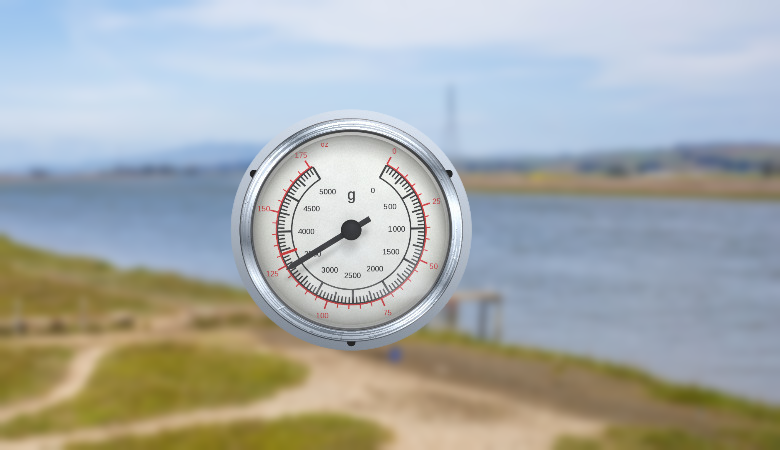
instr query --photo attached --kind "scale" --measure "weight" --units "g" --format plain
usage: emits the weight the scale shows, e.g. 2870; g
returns 3500; g
